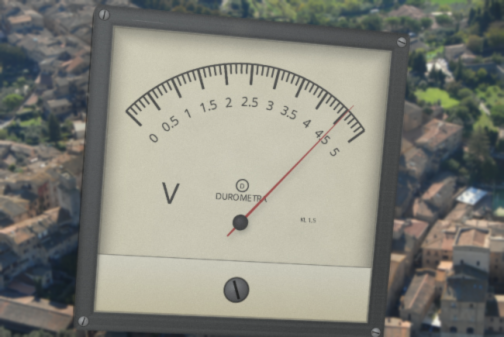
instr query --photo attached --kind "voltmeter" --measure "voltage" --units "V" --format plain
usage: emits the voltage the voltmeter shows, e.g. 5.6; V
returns 4.5; V
